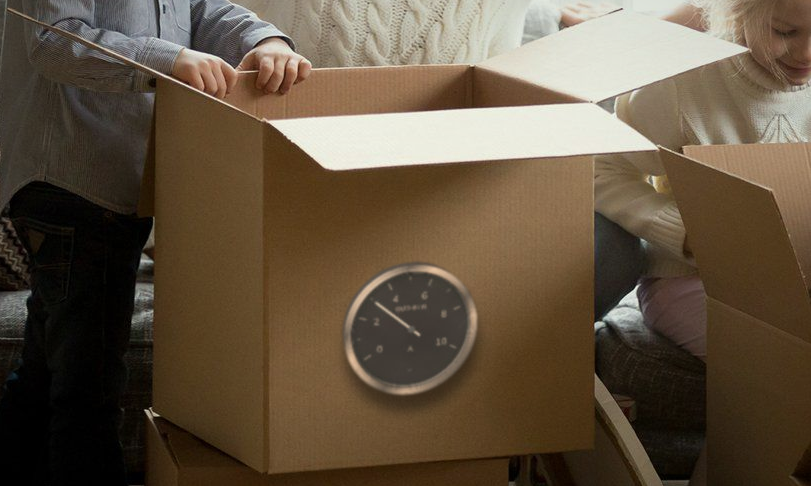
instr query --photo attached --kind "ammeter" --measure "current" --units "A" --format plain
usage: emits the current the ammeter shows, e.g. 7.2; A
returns 3; A
